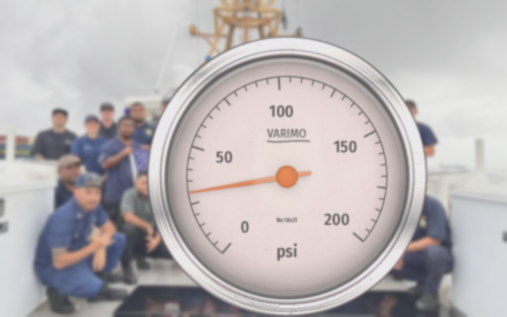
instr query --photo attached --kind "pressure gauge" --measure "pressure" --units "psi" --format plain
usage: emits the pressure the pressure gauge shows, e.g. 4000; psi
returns 30; psi
